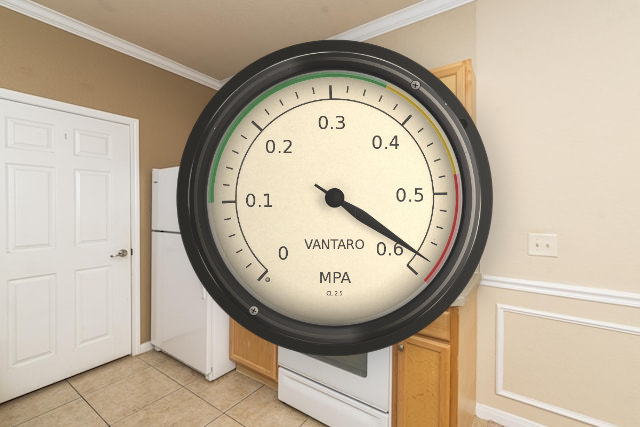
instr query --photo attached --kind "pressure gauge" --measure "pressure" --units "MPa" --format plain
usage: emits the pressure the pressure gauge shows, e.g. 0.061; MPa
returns 0.58; MPa
